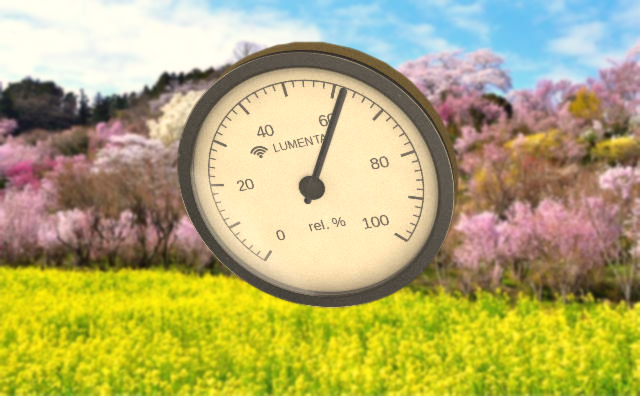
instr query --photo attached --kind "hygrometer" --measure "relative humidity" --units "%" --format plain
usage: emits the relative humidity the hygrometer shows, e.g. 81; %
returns 62; %
